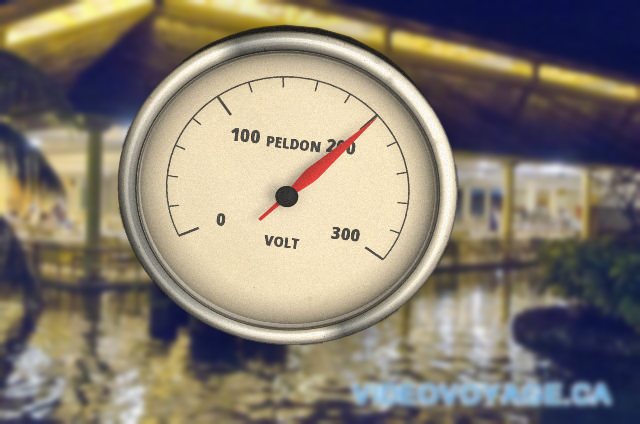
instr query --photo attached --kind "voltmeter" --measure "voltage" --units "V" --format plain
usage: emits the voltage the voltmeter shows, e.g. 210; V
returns 200; V
